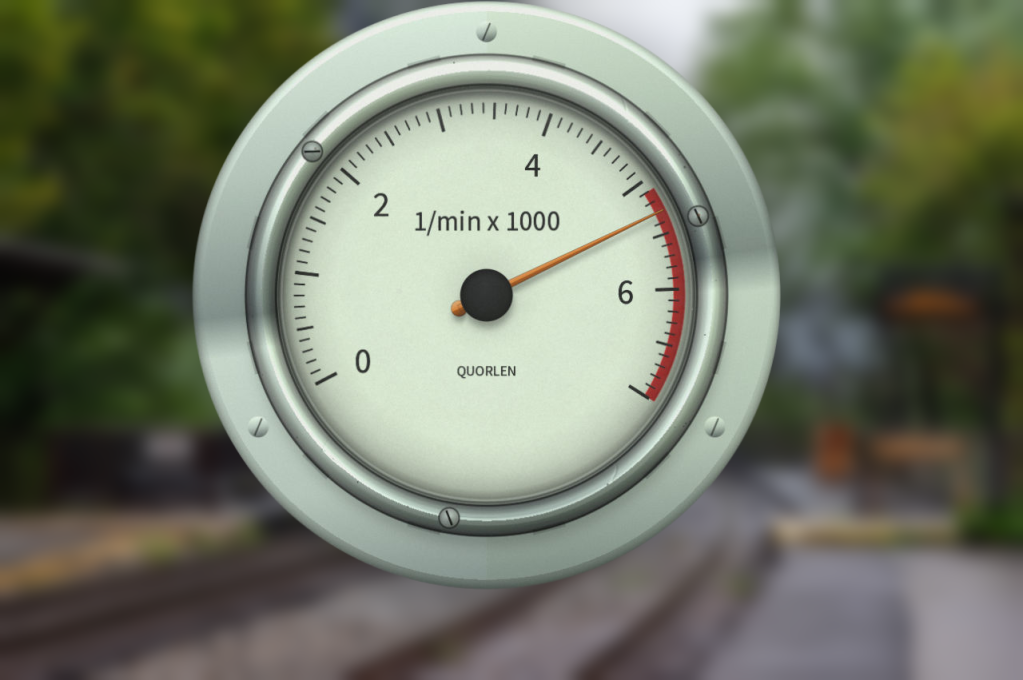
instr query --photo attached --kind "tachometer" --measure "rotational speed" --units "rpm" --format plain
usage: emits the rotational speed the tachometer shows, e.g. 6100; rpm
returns 5300; rpm
